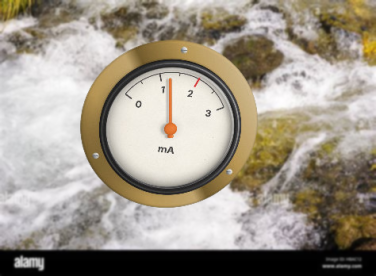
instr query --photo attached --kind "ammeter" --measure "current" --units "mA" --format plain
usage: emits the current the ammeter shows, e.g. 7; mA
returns 1.25; mA
